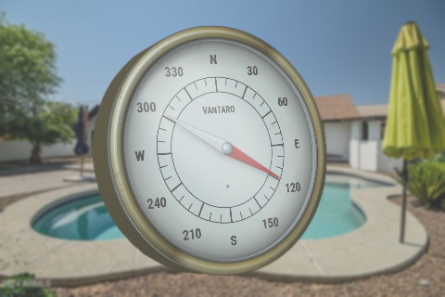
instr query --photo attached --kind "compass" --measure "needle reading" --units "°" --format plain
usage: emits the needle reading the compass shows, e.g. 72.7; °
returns 120; °
